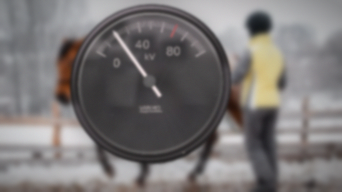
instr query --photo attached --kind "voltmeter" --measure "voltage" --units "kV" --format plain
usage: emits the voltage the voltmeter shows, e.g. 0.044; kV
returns 20; kV
